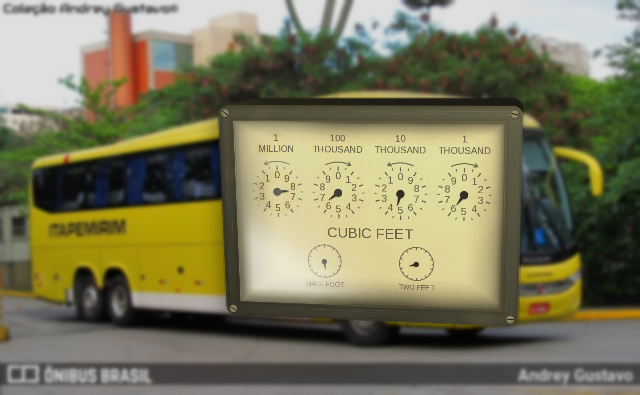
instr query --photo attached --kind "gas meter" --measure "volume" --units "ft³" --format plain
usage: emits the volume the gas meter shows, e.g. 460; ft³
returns 764600; ft³
